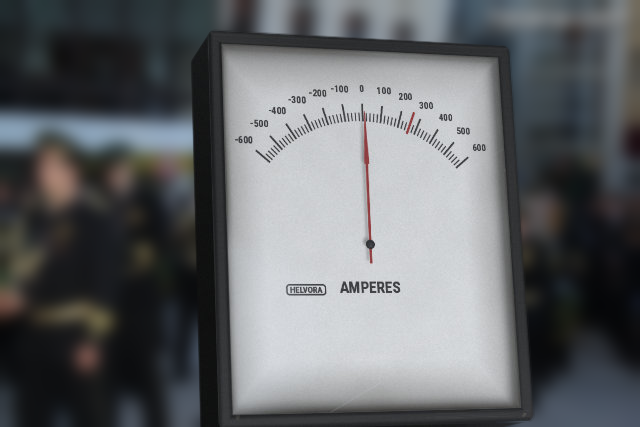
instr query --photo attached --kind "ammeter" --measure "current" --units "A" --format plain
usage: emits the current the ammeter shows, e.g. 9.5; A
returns 0; A
